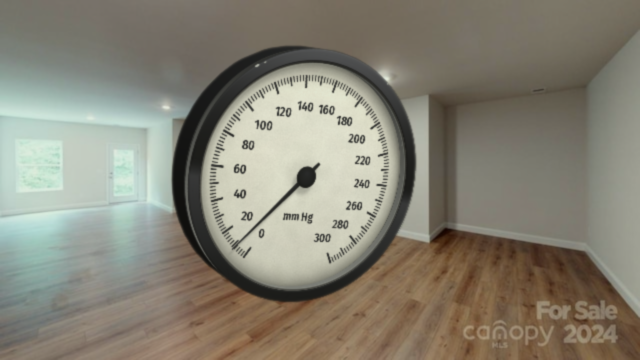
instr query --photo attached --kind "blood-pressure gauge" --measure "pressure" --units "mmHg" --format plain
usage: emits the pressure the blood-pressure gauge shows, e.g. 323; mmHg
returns 10; mmHg
